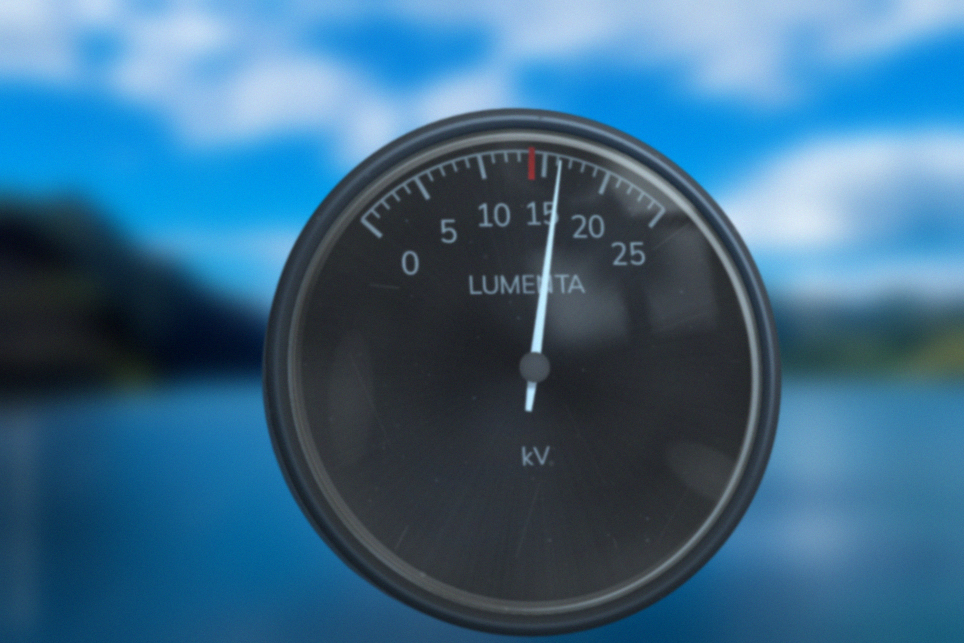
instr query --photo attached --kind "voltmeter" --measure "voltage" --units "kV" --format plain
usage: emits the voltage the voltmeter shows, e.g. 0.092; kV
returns 16; kV
